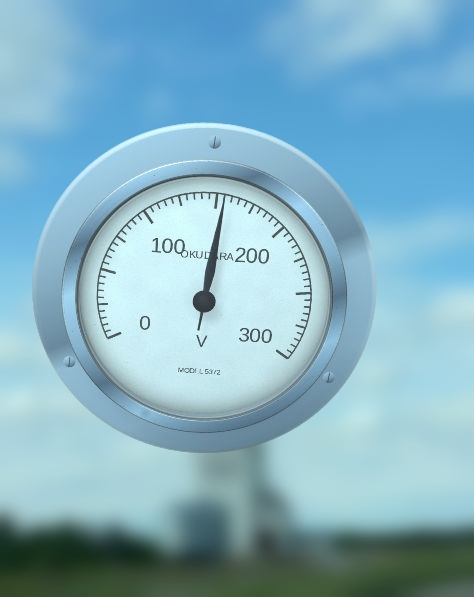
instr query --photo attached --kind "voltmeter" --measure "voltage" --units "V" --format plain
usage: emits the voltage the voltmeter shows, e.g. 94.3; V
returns 155; V
